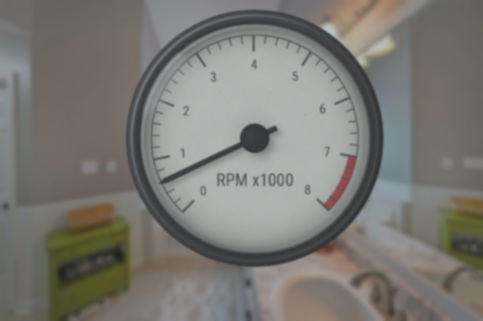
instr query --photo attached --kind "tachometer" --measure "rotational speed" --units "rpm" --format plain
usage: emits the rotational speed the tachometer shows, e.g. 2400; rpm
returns 600; rpm
